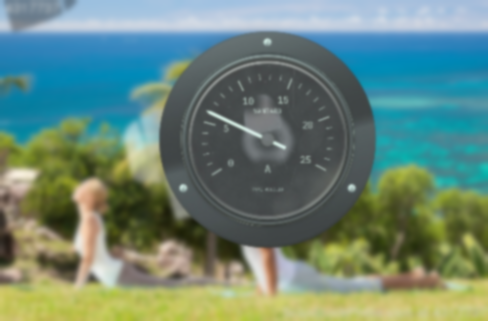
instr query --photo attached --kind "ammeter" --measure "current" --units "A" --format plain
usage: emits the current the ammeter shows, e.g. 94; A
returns 6; A
